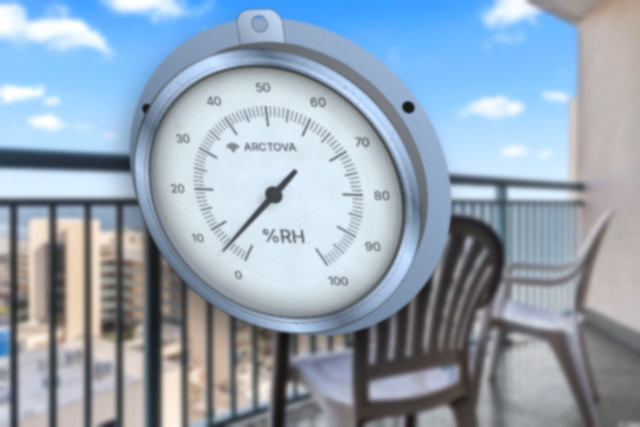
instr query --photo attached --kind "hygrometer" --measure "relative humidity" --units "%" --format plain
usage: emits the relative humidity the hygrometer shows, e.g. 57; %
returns 5; %
